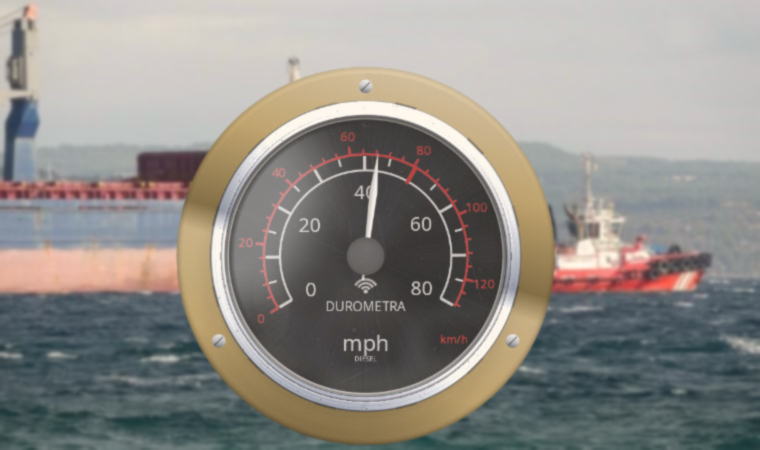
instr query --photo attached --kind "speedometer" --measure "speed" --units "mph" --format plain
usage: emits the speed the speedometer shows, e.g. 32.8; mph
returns 42.5; mph
